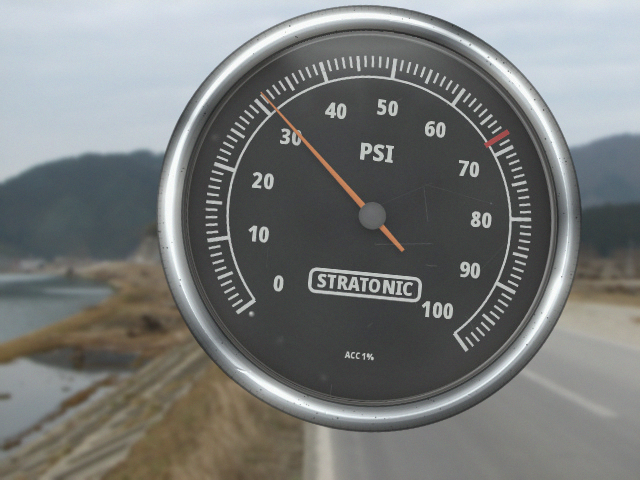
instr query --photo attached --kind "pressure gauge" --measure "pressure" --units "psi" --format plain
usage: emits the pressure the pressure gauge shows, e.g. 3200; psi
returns 31; psi
